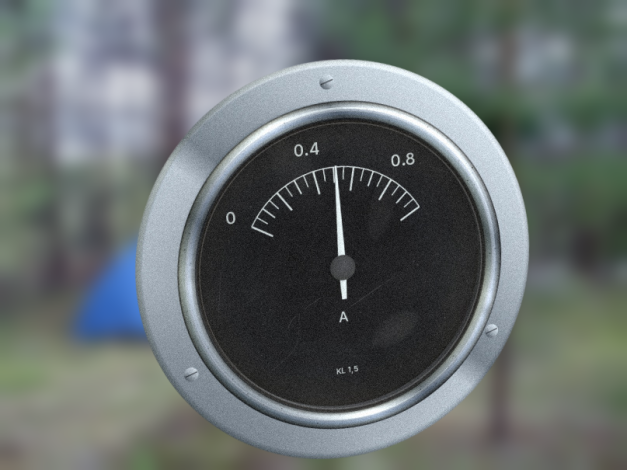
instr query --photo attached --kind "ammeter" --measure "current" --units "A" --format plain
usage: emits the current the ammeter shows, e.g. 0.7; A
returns 0.5; A
